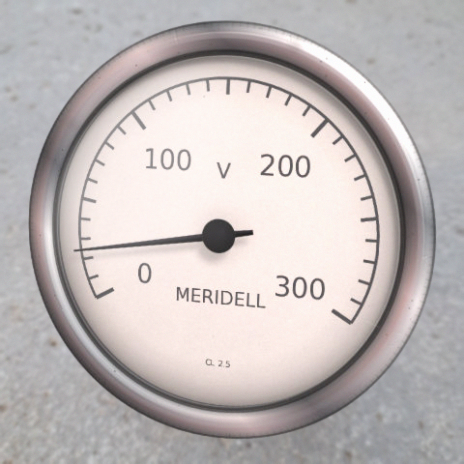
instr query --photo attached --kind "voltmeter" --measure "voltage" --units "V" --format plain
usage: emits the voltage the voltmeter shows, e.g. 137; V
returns 25; V
